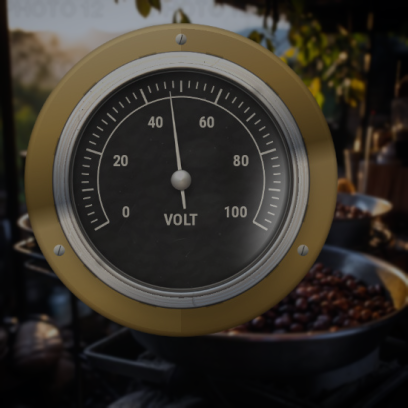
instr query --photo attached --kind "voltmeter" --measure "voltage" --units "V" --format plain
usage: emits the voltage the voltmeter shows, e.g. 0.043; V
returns 47; V
